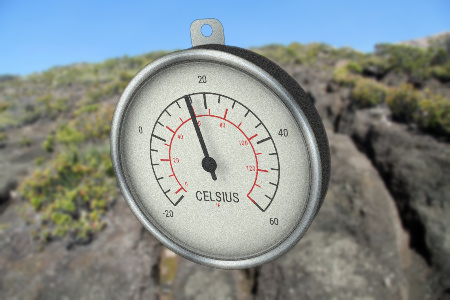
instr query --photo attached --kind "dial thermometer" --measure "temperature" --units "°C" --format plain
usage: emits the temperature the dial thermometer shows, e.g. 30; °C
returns 16; °C
